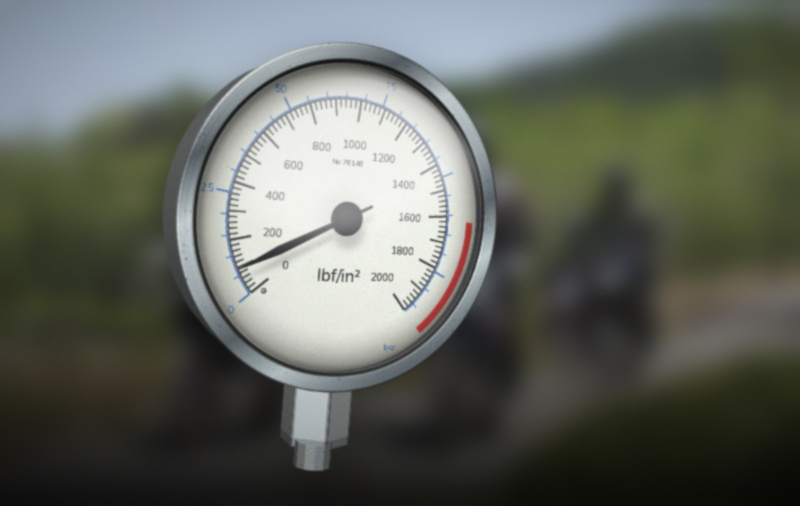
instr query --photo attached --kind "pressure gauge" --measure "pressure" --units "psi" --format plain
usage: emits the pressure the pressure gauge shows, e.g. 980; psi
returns 100; psi
